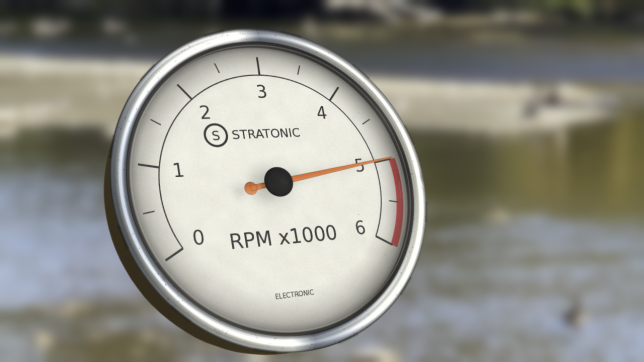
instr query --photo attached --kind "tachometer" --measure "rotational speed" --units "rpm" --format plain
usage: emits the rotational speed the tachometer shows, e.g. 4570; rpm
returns 5000; rpm
